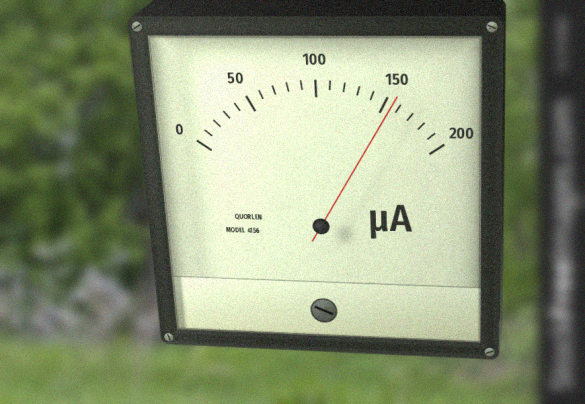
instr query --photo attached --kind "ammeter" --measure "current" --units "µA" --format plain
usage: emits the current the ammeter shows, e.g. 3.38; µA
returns 155; µA
